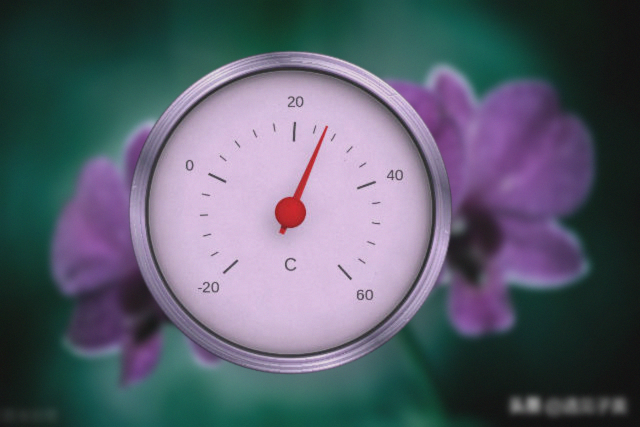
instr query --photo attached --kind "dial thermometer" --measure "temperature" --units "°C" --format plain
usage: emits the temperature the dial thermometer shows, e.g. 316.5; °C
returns 26; °C
